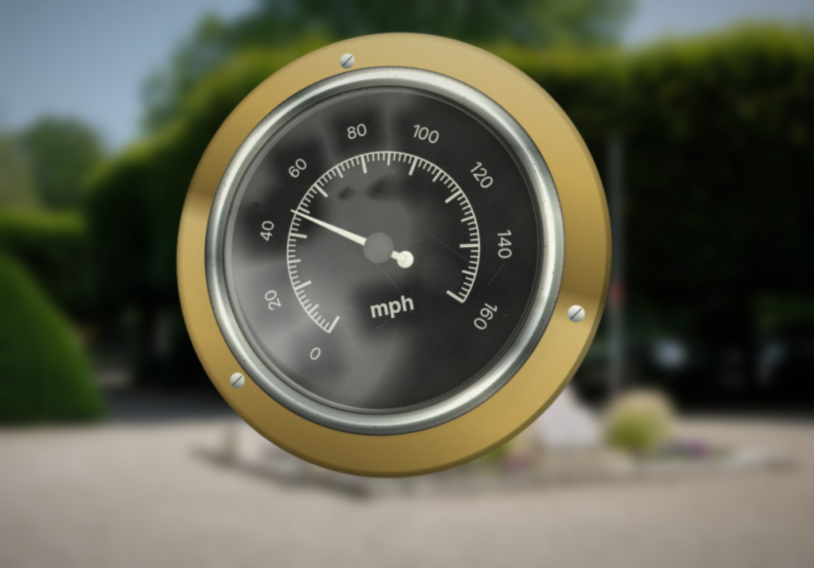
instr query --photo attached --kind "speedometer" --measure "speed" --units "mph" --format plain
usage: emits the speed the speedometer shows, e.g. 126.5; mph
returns 48; mph
